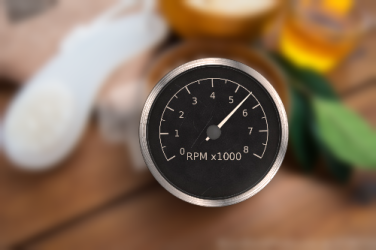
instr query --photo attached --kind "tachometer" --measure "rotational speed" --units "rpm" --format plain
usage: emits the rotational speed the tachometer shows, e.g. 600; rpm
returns 5500; rpm
